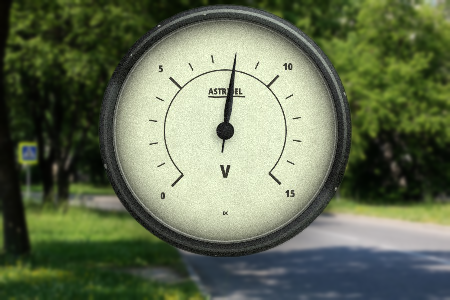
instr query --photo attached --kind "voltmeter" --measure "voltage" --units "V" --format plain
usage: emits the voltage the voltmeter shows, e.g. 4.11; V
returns 8; V
